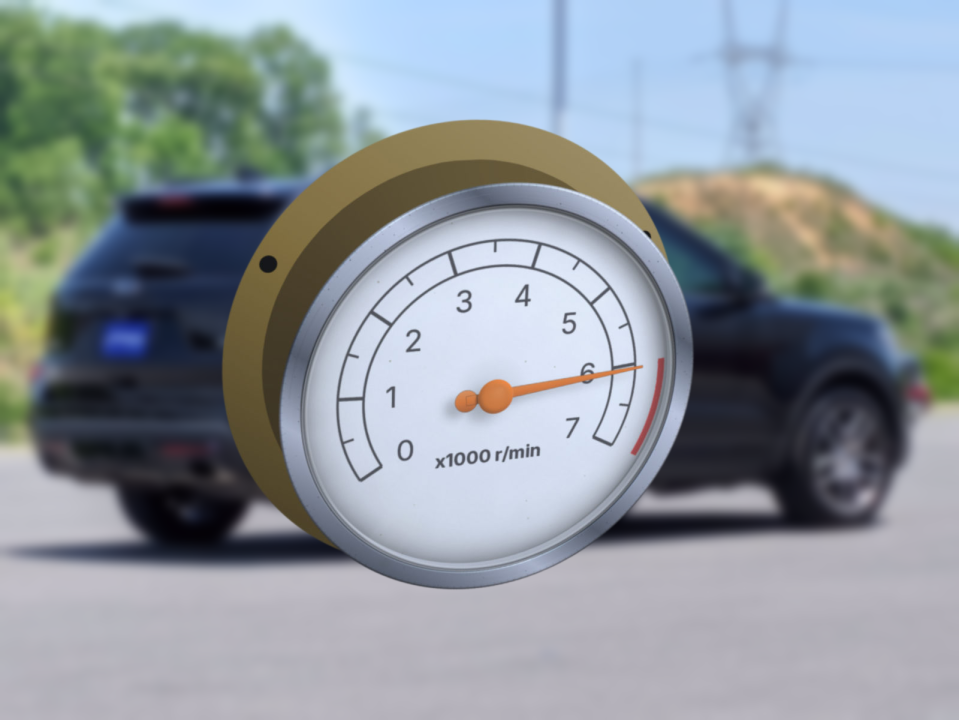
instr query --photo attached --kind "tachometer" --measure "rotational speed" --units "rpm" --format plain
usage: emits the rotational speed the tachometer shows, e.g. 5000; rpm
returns 6000; rpm
